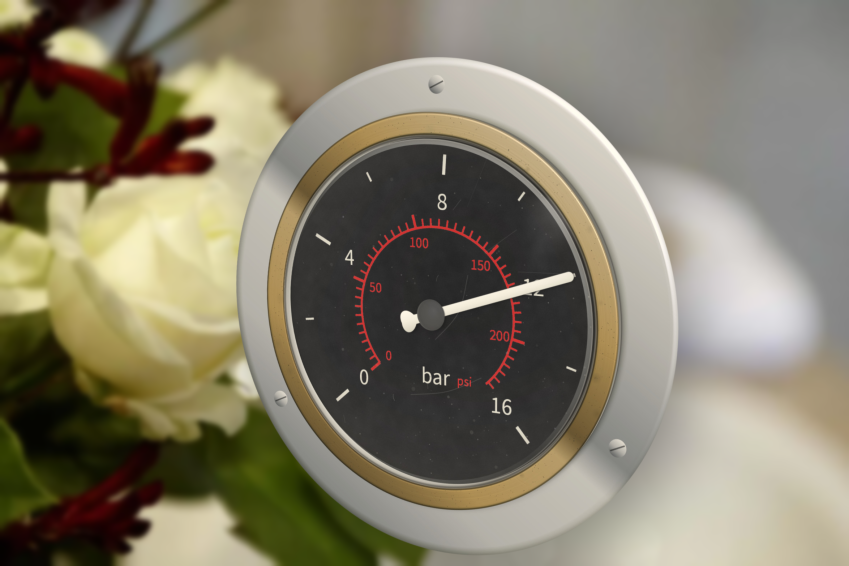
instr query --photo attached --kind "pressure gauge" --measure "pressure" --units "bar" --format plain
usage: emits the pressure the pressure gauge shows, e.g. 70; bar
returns 12; bar
